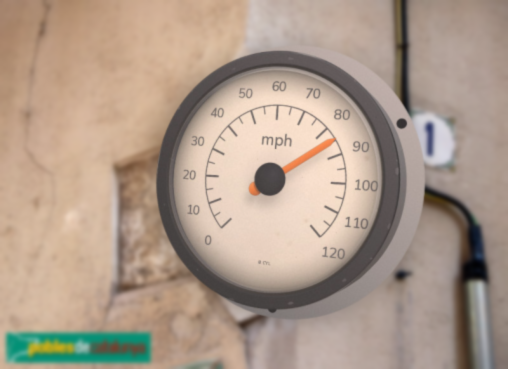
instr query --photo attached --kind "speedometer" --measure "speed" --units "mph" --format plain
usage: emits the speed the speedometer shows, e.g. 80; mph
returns 85; mph
